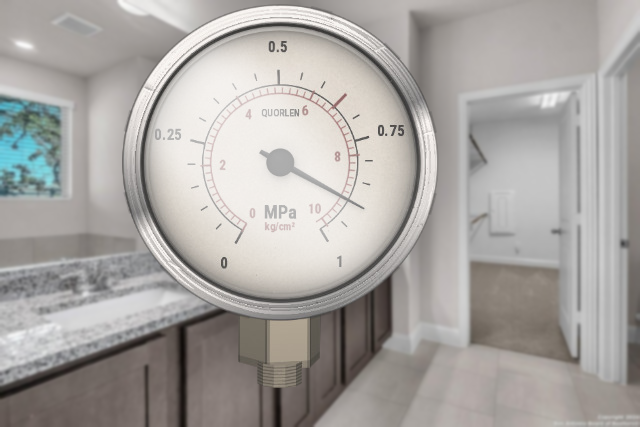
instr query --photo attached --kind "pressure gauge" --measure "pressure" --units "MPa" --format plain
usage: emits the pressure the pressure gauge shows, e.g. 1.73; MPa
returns 0.9; MPa
